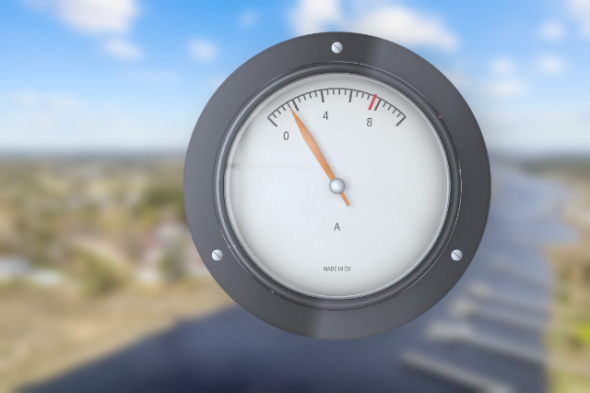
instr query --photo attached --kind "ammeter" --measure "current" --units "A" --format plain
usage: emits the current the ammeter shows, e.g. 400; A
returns 1.6; A
